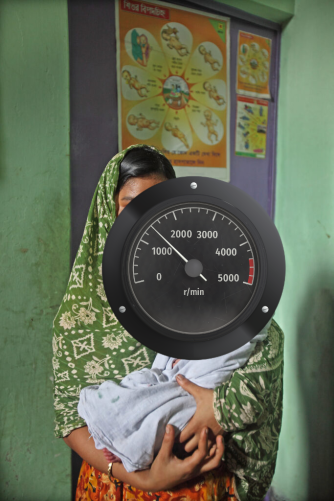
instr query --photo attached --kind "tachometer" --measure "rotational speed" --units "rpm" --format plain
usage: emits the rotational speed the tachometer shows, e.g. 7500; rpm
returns 1400; rpm
